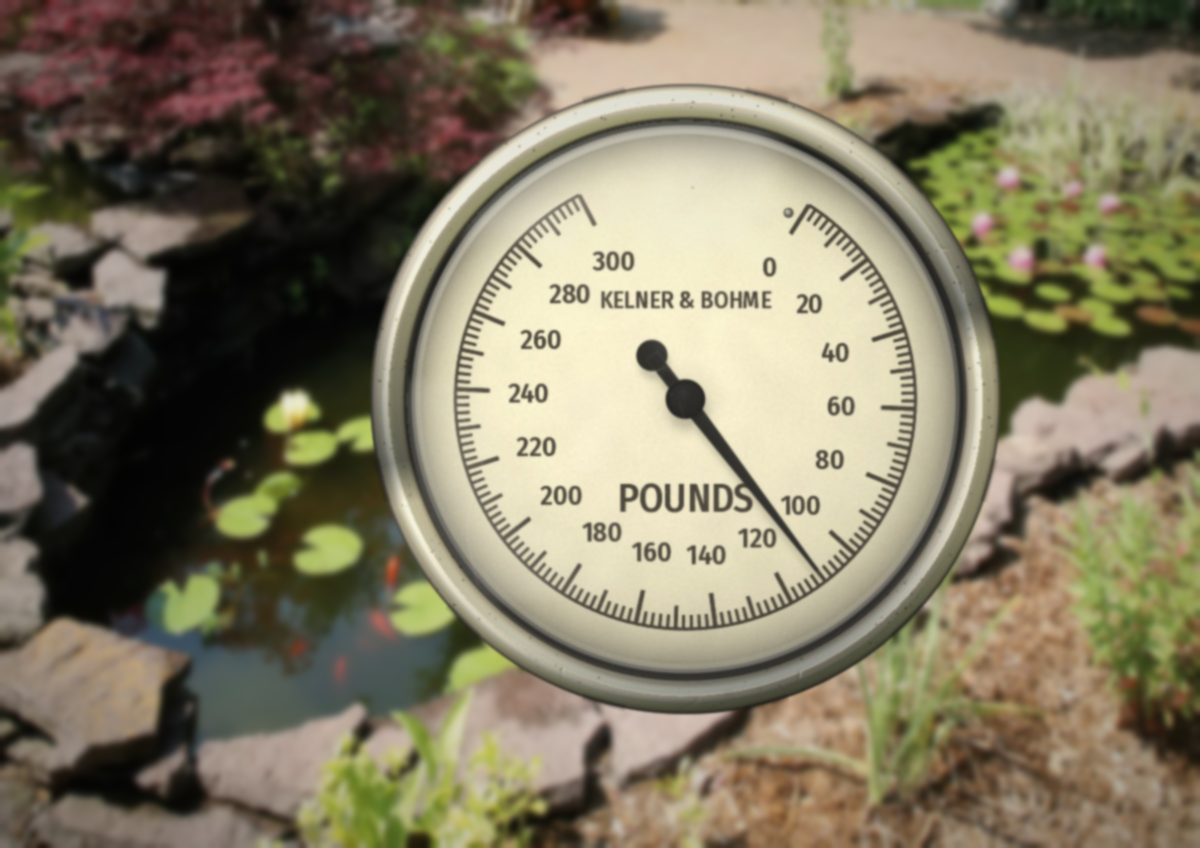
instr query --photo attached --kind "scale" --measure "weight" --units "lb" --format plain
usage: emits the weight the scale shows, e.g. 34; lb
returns 110; lb
